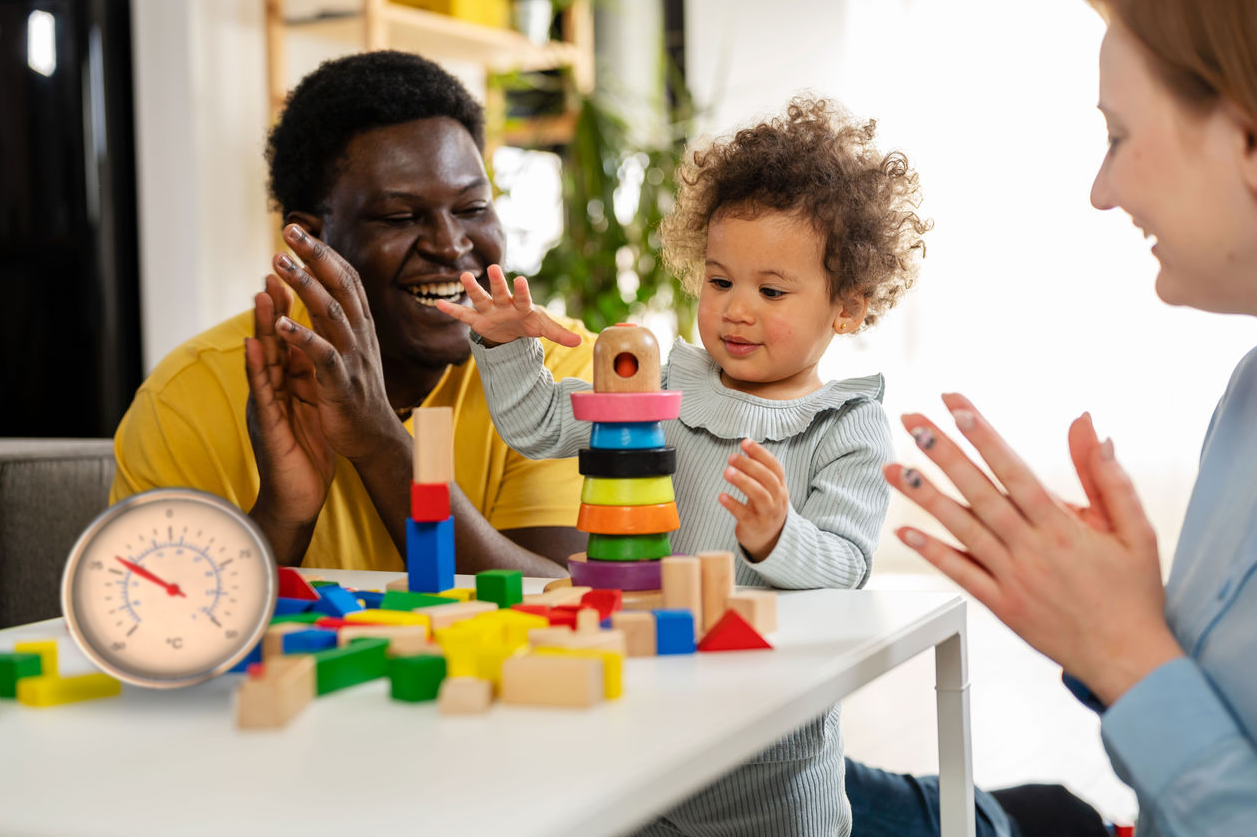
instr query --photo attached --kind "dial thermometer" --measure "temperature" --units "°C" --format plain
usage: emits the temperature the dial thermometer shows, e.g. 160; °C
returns -20; °C
